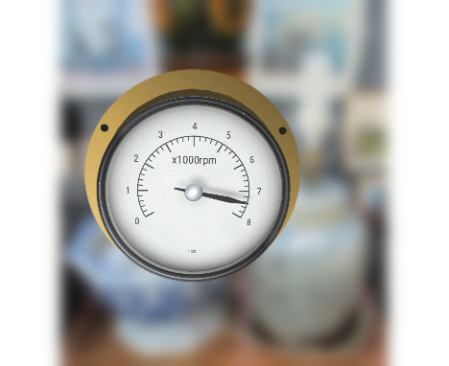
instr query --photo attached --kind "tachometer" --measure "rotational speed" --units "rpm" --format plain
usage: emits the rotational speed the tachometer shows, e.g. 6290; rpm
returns 7400; rpm
